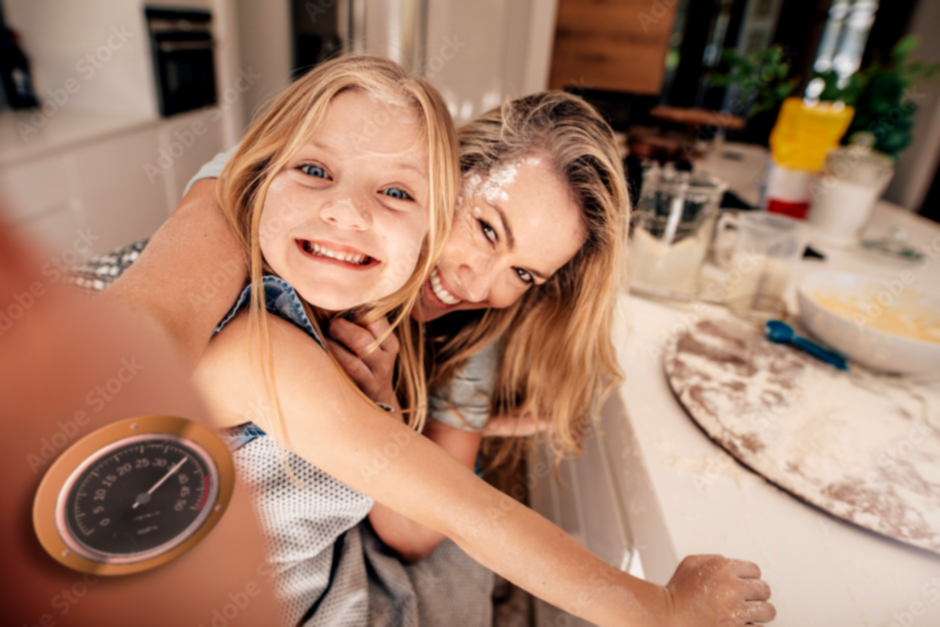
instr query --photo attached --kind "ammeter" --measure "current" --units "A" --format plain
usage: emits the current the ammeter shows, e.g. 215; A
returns 35; A
